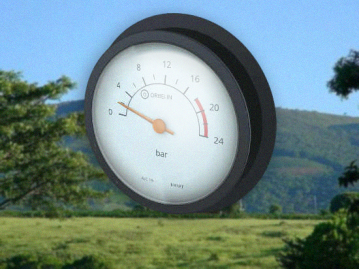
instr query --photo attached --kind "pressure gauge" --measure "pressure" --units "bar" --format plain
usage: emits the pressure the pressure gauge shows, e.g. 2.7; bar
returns 2; bar
